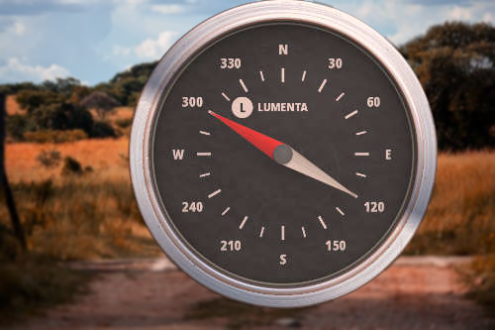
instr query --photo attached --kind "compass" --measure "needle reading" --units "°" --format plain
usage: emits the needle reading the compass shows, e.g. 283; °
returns 300; °
